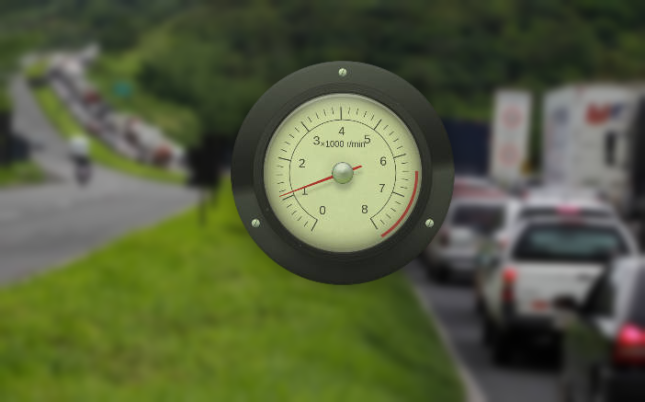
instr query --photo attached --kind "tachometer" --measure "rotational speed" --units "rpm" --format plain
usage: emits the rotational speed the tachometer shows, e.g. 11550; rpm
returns 1100; rpm
